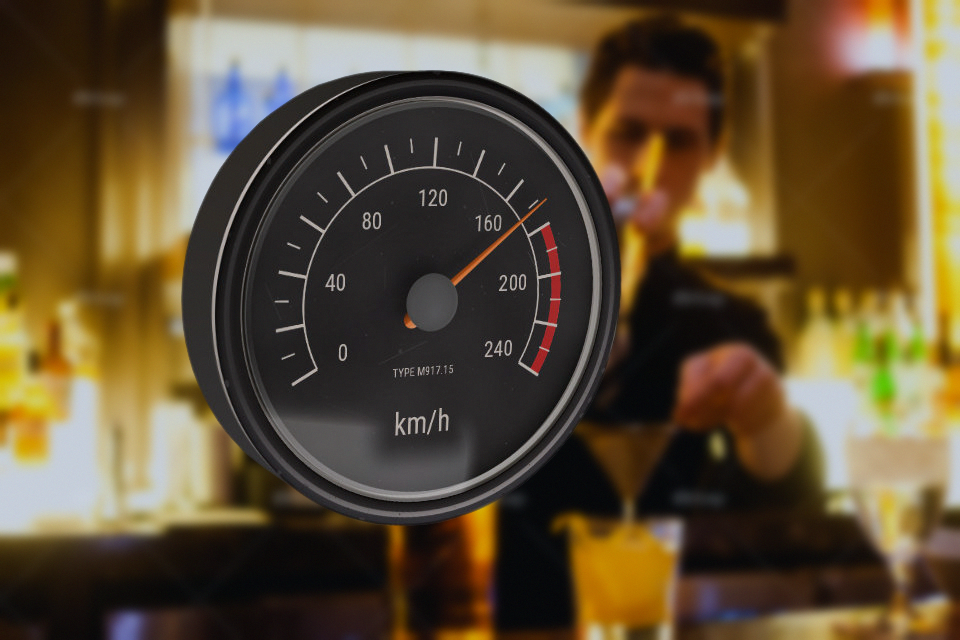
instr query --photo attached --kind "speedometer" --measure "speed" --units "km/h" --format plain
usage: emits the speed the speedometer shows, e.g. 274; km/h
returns 170; km/h
